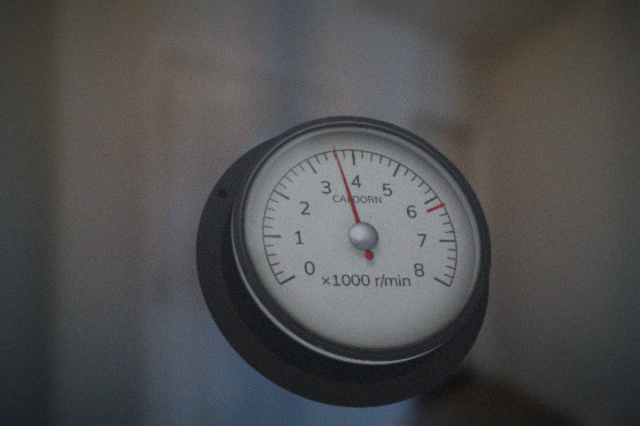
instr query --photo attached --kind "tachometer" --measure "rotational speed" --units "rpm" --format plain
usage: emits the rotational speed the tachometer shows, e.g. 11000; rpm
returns 3600; rpm
